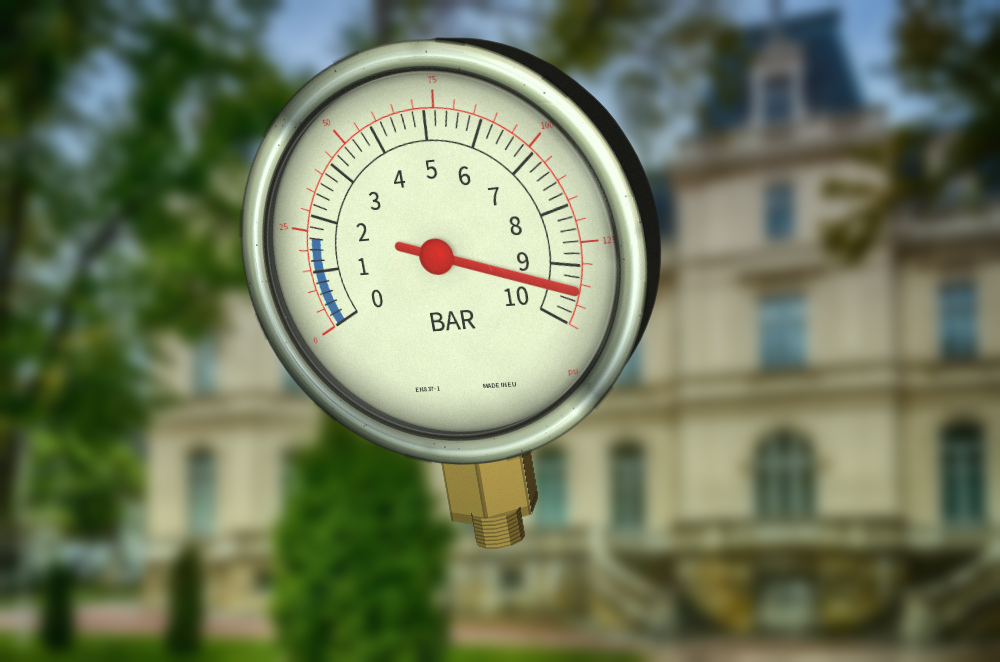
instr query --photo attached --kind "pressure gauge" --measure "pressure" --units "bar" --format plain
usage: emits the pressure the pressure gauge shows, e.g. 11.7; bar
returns 9.4; bar
